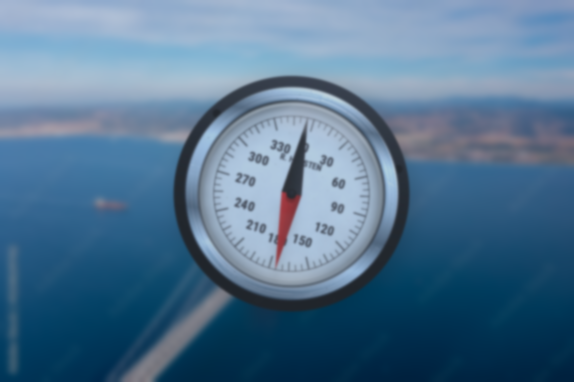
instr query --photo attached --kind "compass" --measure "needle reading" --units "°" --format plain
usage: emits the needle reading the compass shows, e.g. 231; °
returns 175; °
